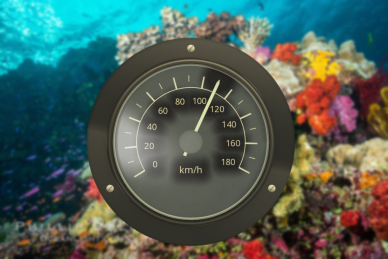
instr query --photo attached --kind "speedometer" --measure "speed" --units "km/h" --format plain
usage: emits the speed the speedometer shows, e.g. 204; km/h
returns 110; km/h
